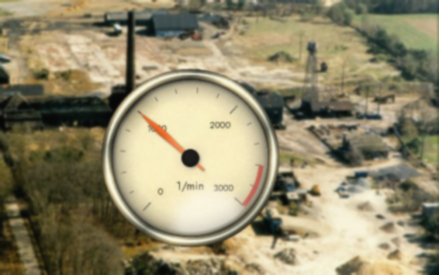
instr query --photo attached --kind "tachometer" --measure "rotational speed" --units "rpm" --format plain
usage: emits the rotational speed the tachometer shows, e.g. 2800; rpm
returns 1000; rpm
